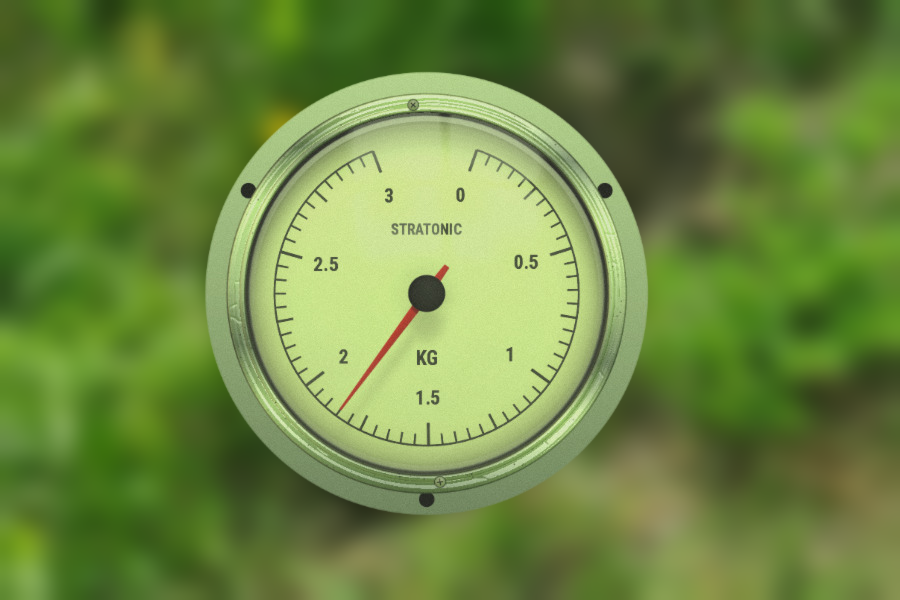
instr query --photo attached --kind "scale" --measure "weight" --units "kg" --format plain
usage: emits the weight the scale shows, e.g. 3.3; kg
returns 1.85; kg
